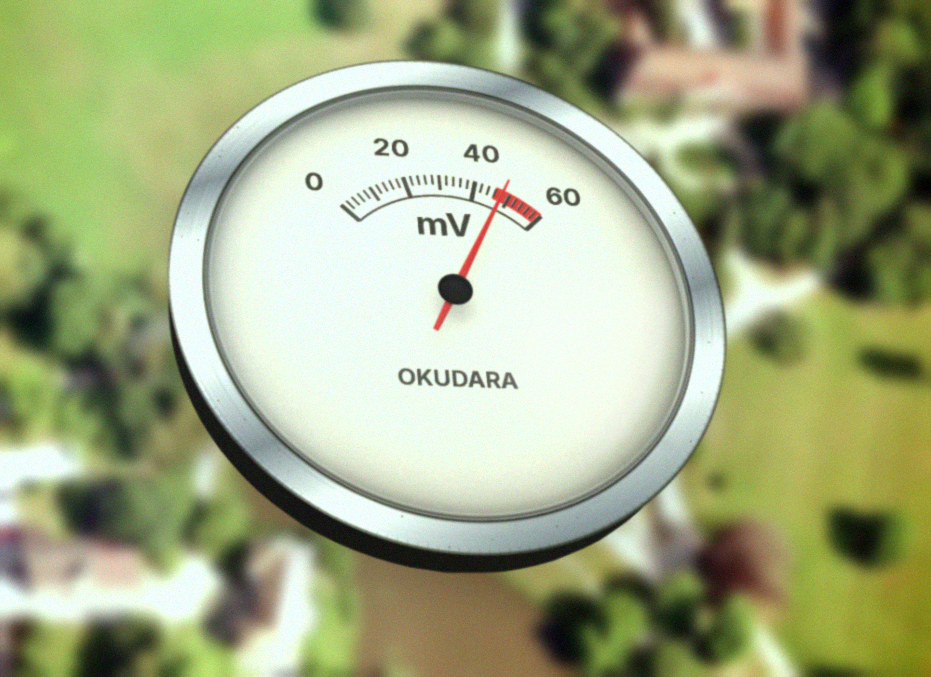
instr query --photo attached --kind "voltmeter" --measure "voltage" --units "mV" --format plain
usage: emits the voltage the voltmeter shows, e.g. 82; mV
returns 48; mV
